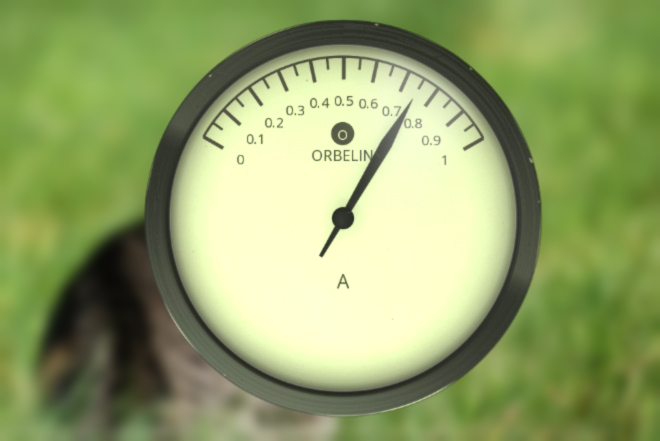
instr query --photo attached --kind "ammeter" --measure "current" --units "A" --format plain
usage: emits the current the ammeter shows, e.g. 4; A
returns 0.75; A
